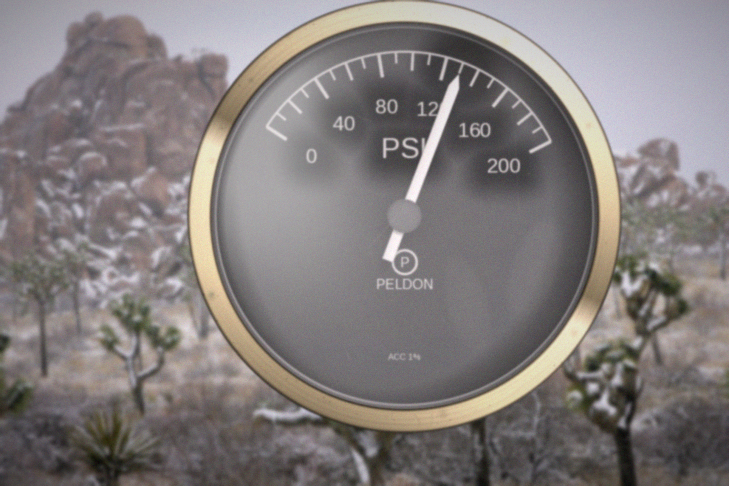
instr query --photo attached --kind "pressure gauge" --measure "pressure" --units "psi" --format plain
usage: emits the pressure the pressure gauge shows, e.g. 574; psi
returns 130; psi
